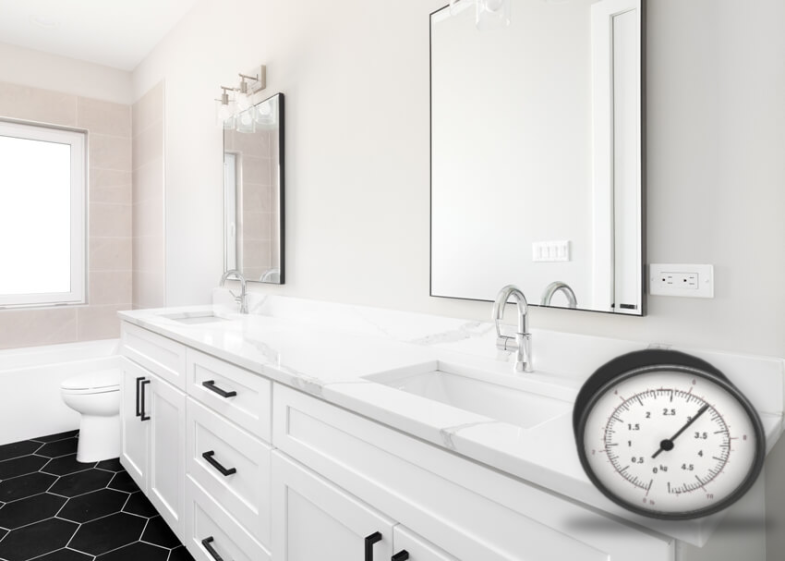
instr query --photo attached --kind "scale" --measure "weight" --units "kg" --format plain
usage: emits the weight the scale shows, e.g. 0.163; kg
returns 3; kg
